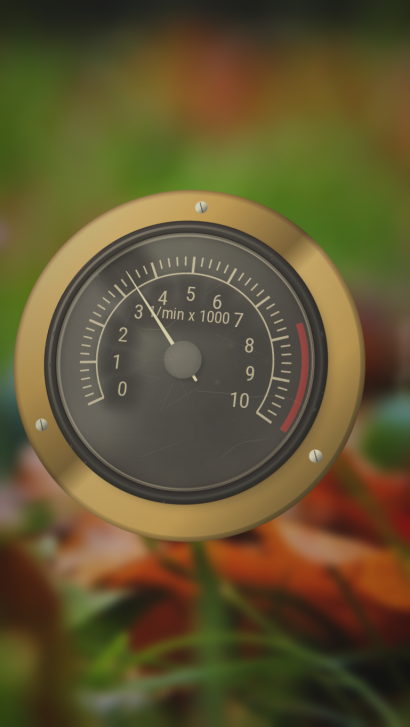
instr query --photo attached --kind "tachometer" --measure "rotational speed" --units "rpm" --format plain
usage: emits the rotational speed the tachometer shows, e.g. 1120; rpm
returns 3400; rpm
